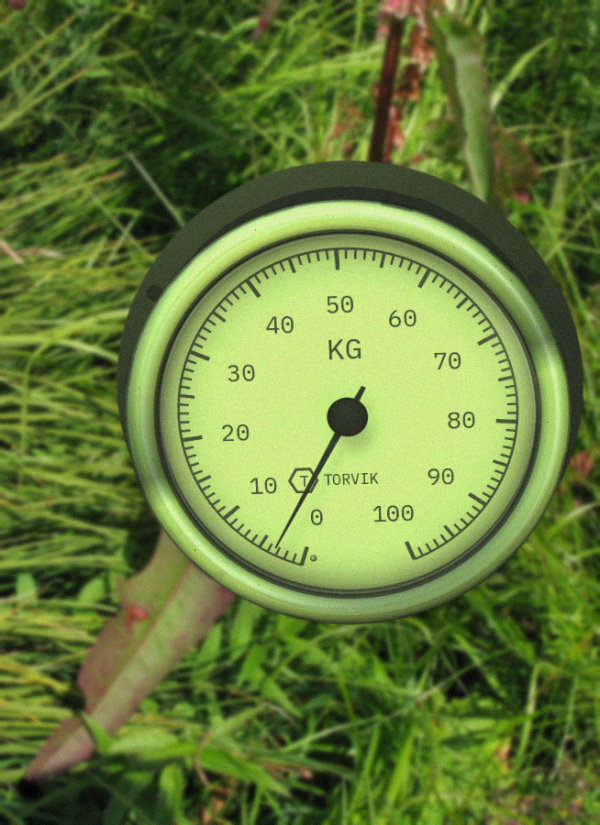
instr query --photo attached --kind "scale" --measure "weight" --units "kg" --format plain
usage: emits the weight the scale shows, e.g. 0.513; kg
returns 3.5; kg
